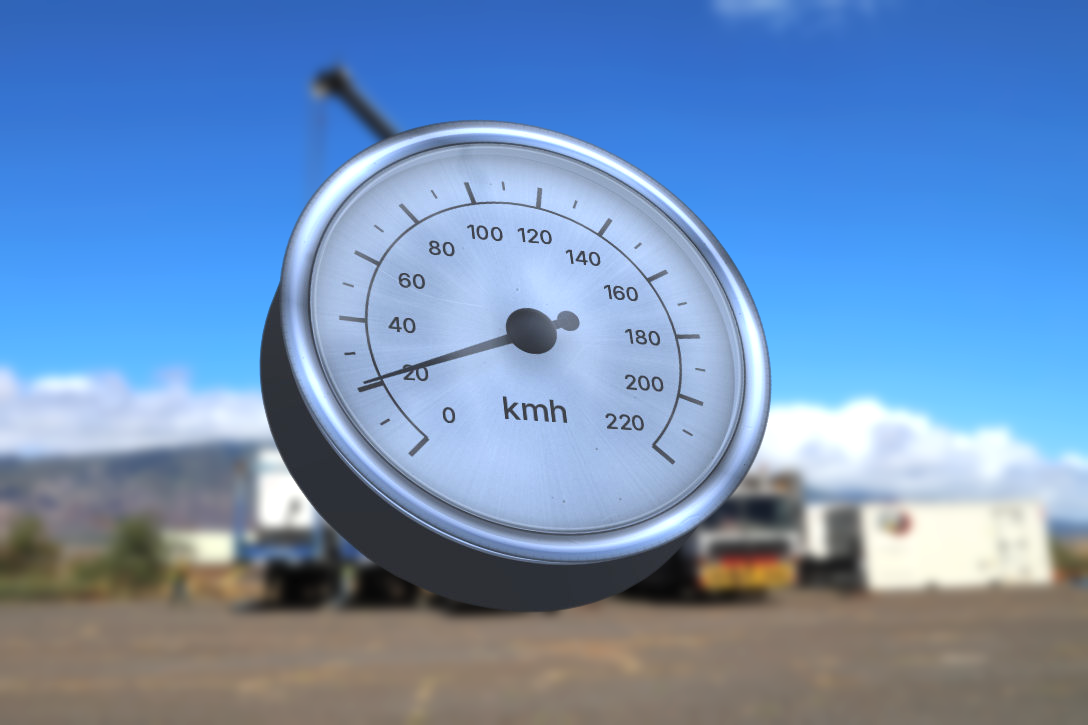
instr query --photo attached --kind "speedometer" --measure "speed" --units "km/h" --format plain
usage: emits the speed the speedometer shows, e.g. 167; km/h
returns 20; km/h
